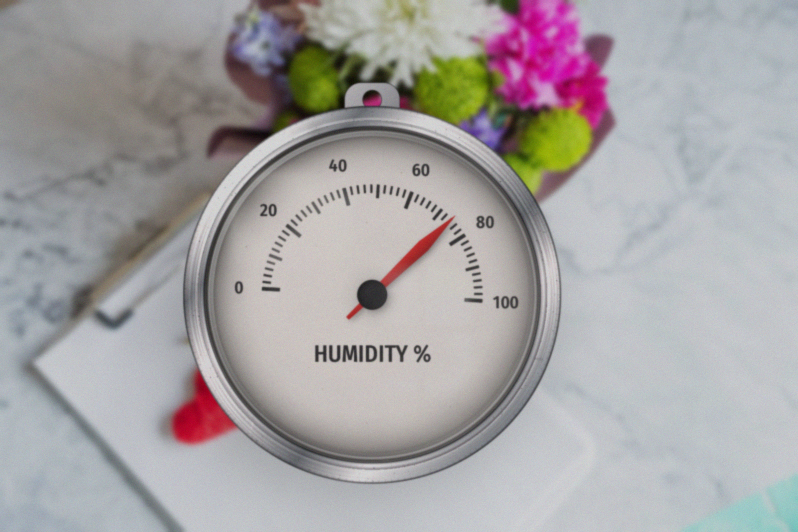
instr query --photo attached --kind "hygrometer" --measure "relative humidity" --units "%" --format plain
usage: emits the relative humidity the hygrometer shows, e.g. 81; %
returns 74; %
